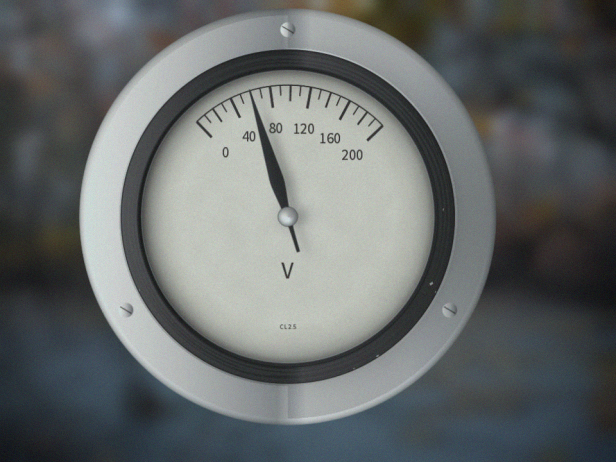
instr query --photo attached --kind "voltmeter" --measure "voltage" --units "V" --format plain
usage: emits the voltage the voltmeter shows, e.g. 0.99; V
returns 60; V
